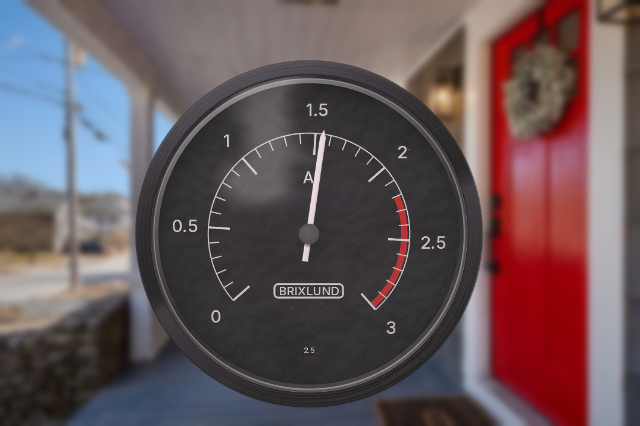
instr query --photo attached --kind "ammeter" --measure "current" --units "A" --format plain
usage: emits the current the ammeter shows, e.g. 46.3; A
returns 1.55; A
